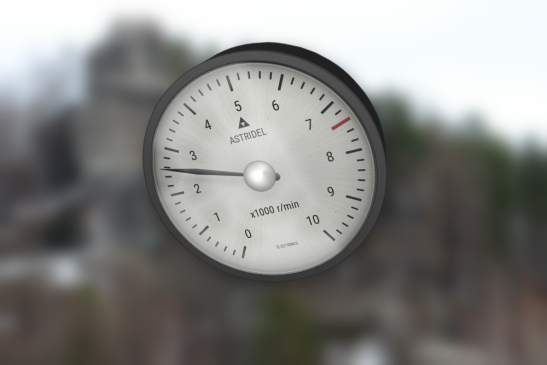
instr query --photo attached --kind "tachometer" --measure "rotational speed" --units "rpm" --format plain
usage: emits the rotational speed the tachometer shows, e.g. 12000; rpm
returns 2600; rpm
